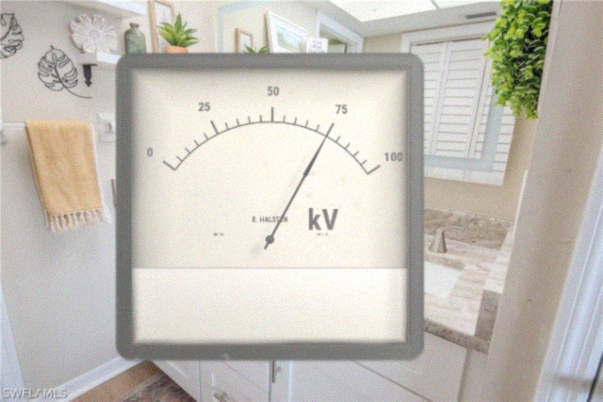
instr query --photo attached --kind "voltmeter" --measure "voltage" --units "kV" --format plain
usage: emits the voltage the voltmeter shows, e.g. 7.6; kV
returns 75; kV
